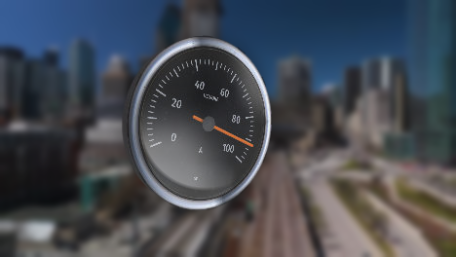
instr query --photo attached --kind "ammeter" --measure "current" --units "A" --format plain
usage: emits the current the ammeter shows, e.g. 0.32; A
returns 92; A
